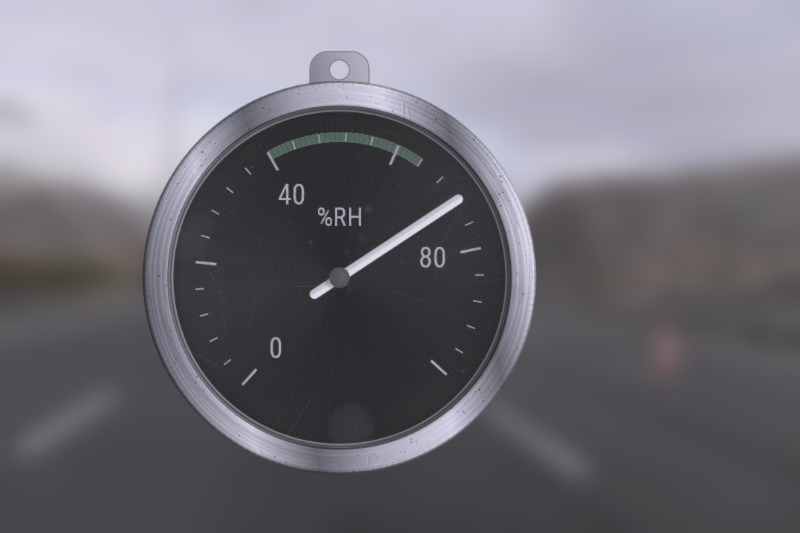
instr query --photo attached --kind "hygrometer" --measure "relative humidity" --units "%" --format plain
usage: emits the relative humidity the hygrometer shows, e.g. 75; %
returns 72; %
